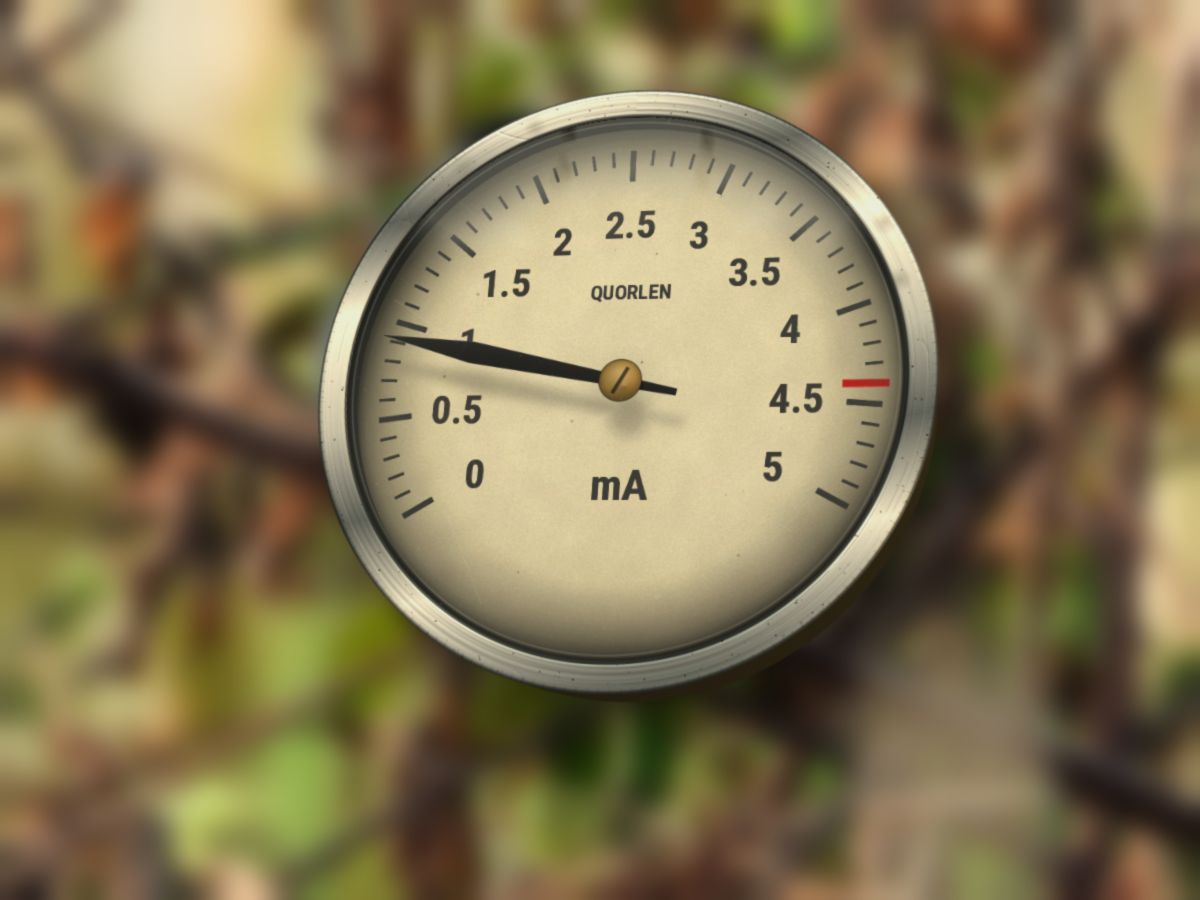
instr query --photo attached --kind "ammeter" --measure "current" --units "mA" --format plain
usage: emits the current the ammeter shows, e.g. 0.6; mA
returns 0.9; mA
